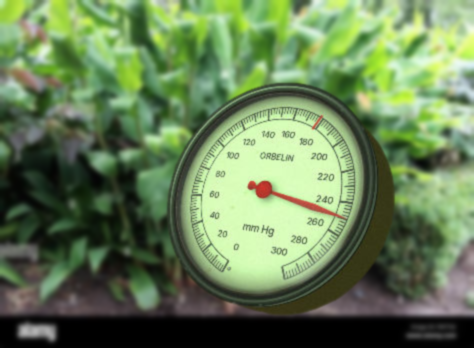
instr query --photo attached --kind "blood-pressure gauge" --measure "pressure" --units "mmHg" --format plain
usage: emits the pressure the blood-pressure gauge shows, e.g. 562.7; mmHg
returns 250; mmHg
